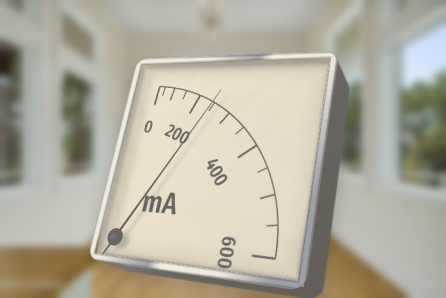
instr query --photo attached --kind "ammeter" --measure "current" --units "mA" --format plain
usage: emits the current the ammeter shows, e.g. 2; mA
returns 250; mA
